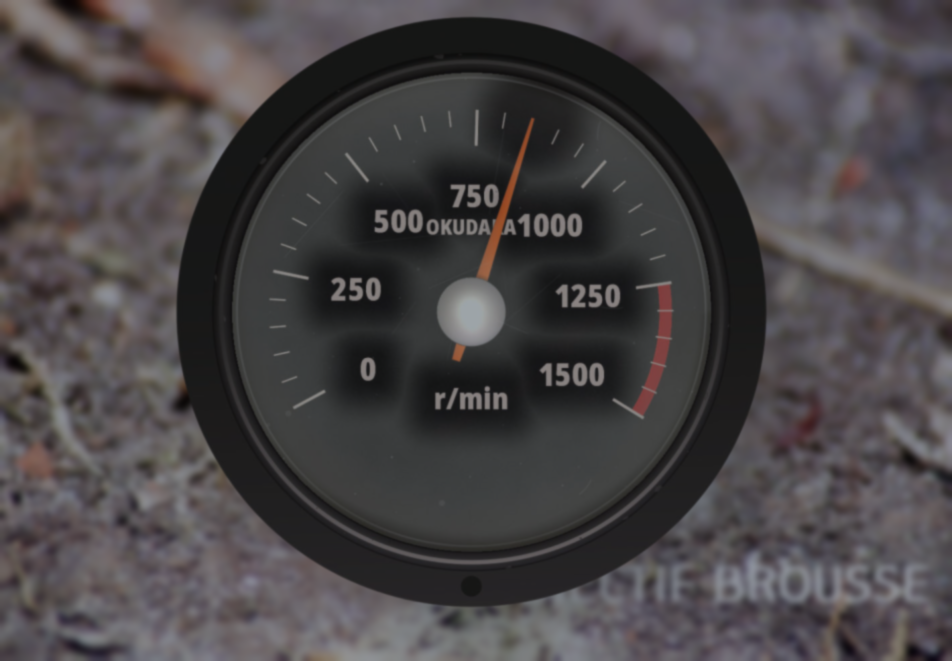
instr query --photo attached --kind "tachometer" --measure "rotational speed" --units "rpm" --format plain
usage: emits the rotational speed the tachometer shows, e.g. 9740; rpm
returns 850; rpm
